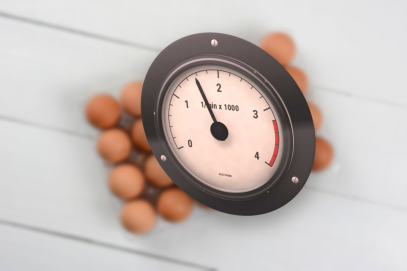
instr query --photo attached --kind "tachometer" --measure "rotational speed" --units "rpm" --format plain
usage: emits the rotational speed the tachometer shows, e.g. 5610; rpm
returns 1600; rpm
